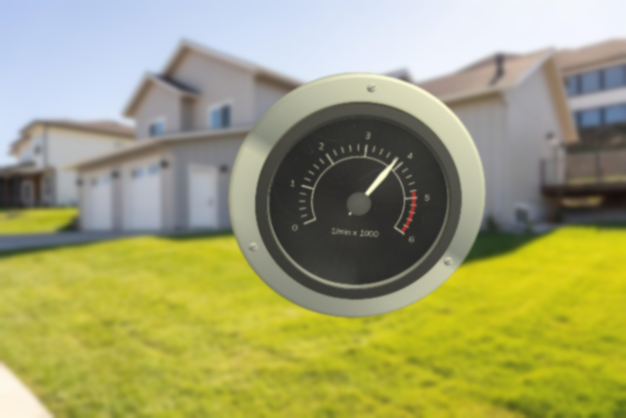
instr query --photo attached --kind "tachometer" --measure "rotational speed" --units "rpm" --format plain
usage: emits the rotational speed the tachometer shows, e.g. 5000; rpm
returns 3800; rpm
